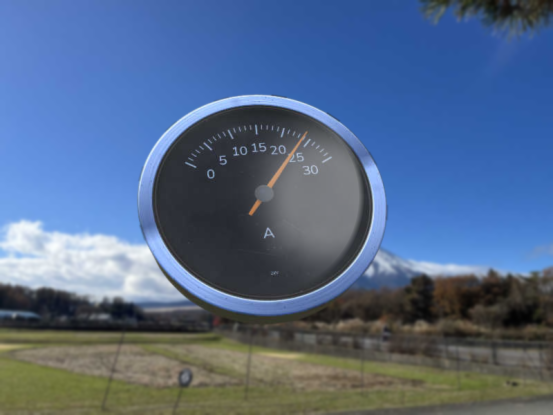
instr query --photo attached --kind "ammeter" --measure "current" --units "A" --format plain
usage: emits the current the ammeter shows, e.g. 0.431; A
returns 24; A
